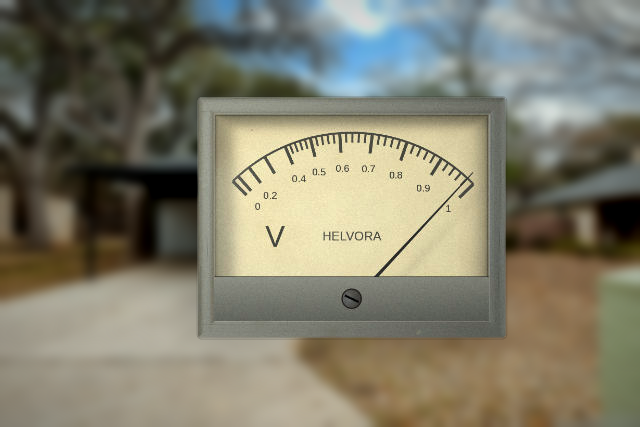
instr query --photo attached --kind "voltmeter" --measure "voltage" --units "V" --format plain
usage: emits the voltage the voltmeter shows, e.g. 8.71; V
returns 0.98; V
